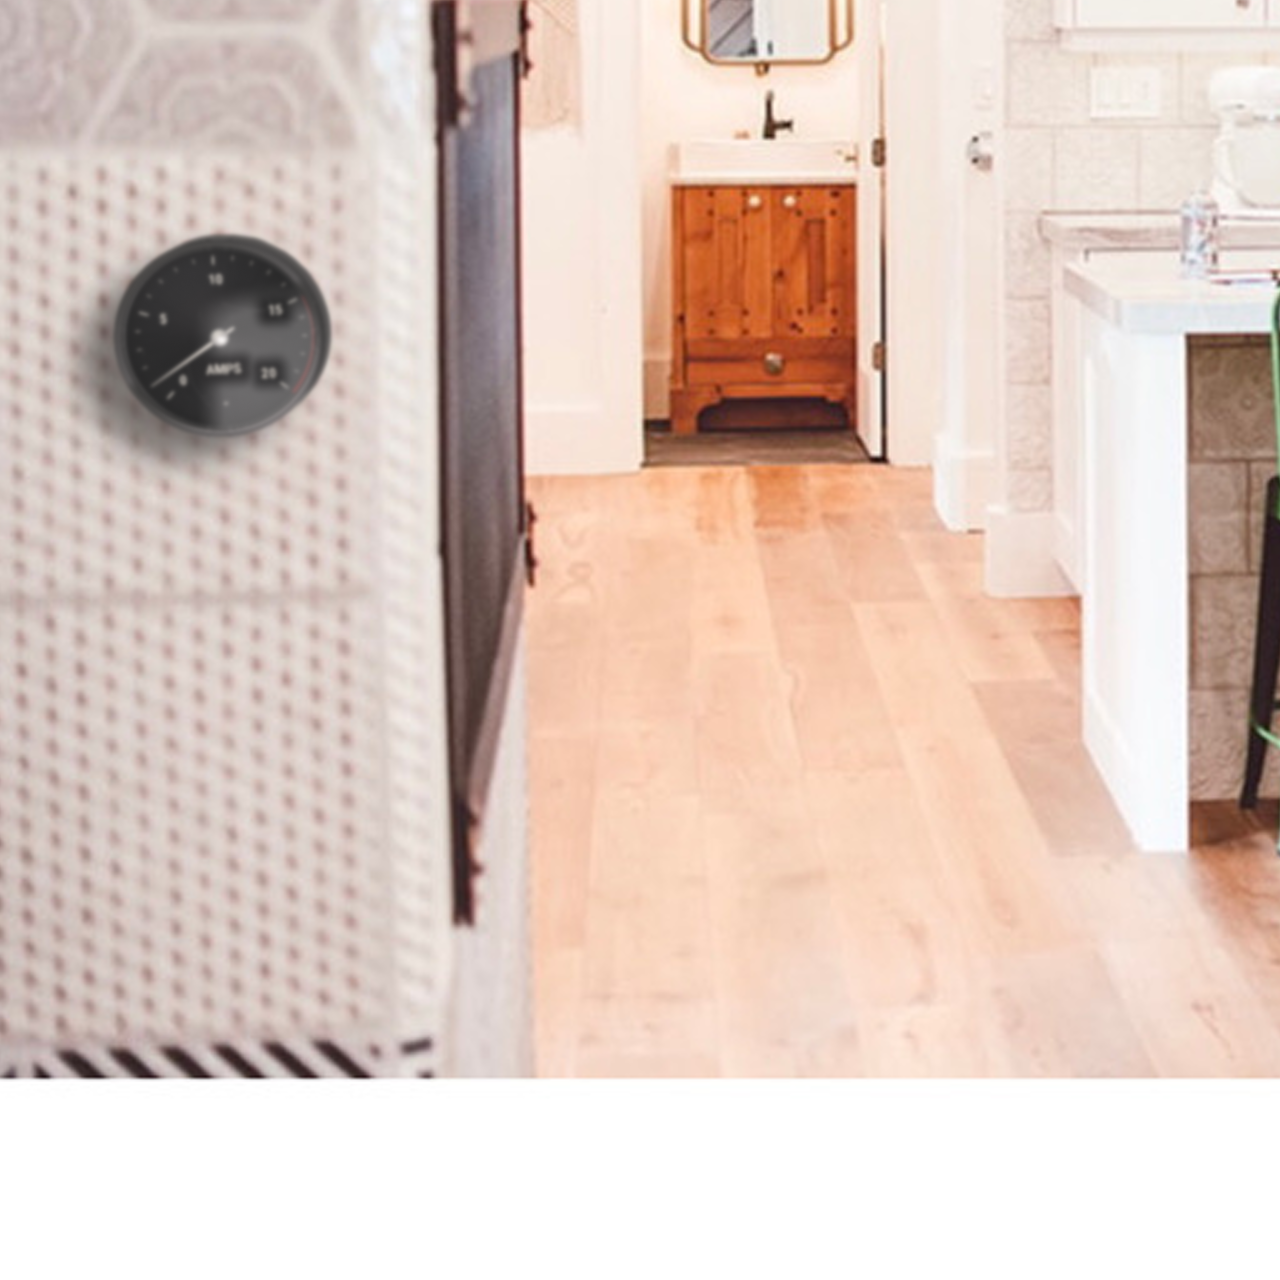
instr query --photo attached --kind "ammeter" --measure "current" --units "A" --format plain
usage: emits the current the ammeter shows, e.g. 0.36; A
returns 1; A
